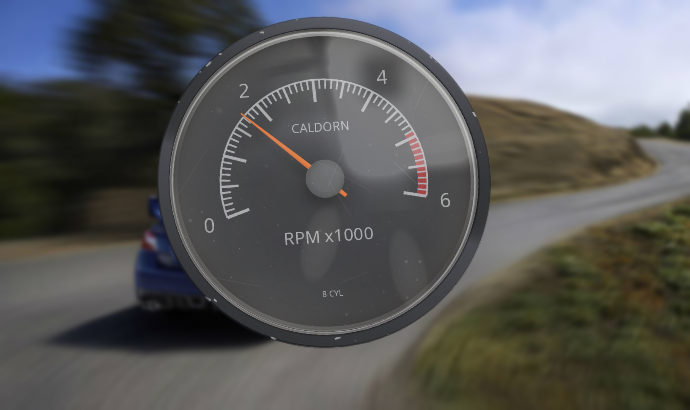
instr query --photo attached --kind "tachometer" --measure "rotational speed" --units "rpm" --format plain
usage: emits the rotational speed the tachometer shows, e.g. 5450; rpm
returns 1700; rpm
